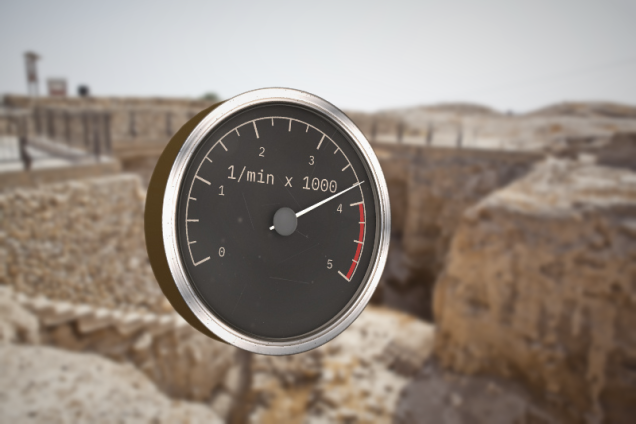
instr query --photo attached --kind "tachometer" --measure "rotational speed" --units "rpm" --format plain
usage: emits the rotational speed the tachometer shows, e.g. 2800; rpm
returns 3750; rpm
